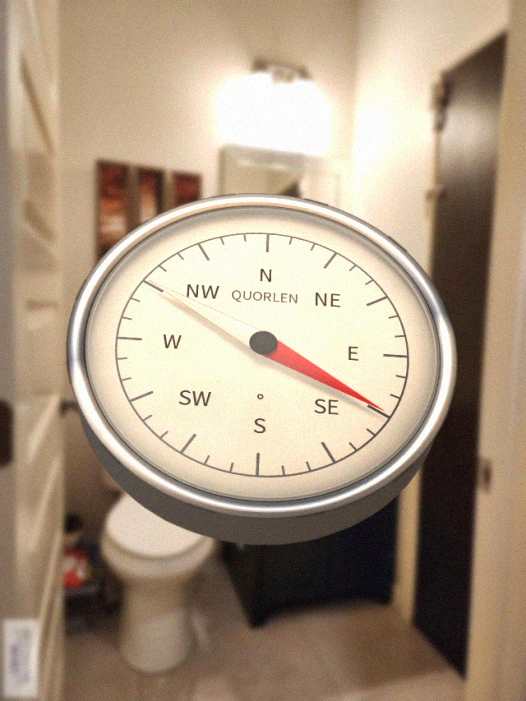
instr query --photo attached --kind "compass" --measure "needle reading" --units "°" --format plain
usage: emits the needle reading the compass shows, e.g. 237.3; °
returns 120; °
